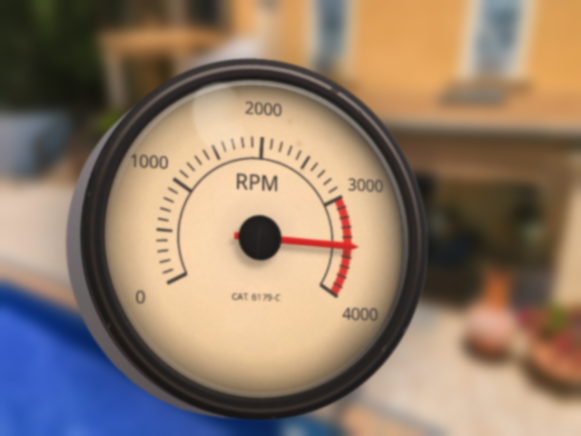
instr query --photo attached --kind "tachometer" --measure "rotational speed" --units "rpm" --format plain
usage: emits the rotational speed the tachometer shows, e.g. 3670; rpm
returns 3500; rpm
